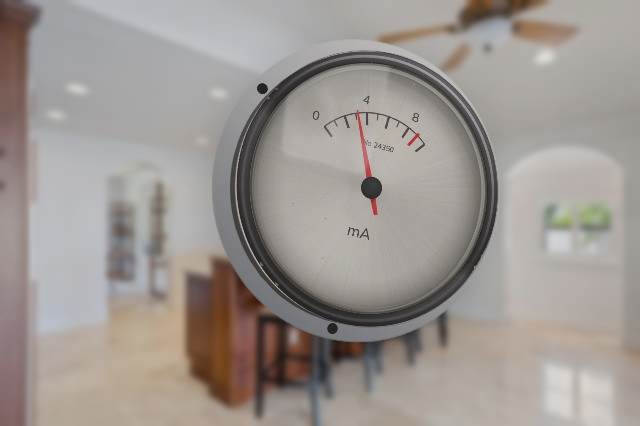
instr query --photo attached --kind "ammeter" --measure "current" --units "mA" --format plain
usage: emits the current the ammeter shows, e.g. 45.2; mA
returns 3; mA
